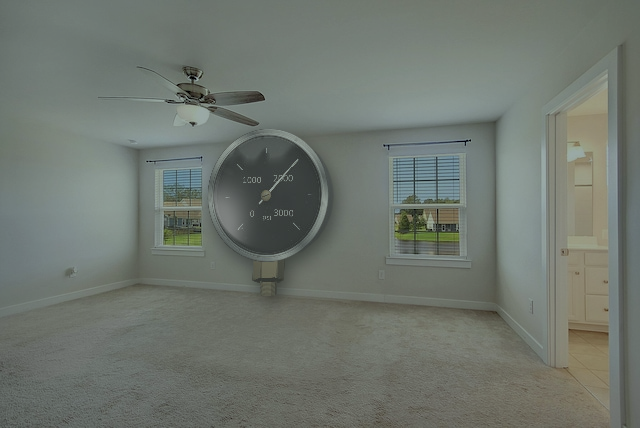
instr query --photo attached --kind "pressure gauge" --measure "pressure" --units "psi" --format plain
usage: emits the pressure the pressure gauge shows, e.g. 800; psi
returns 2000; psi
